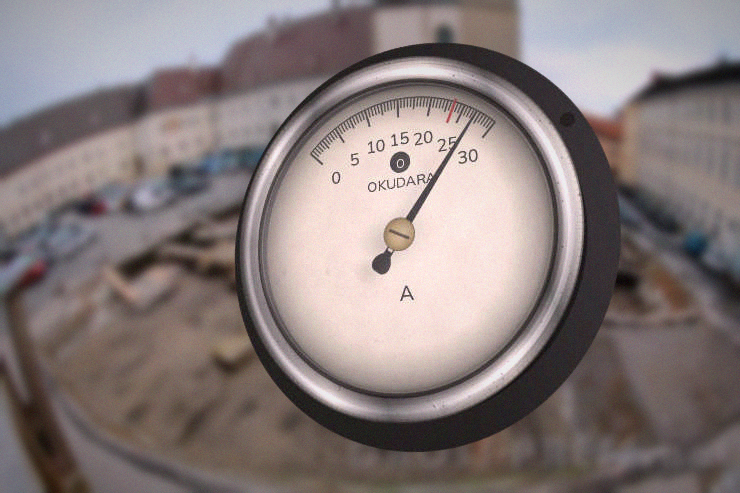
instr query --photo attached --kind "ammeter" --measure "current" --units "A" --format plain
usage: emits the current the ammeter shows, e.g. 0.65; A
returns 27.5; A
